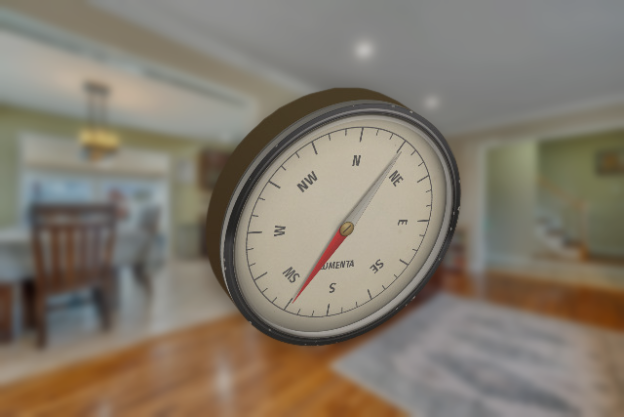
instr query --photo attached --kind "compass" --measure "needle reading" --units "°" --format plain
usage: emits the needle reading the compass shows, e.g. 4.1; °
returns 210; °
